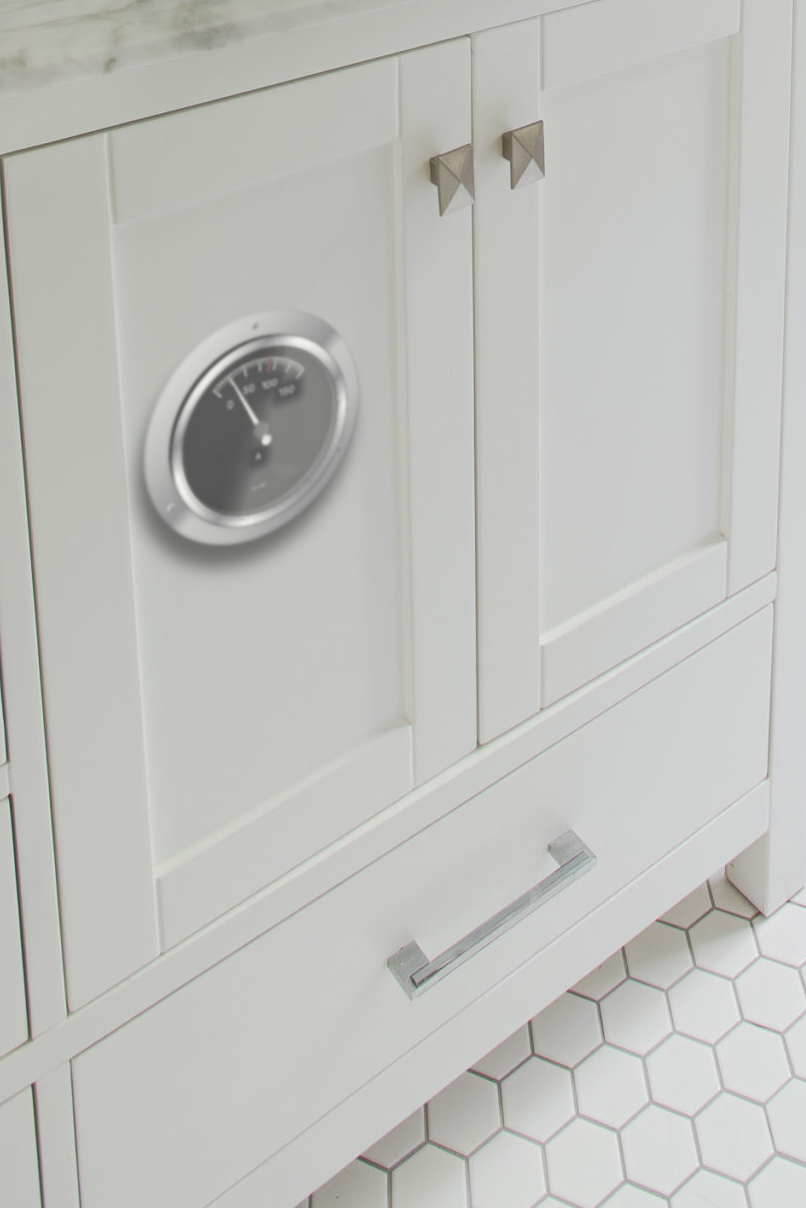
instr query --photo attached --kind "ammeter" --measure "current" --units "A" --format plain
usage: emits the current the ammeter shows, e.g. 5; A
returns 25; A
